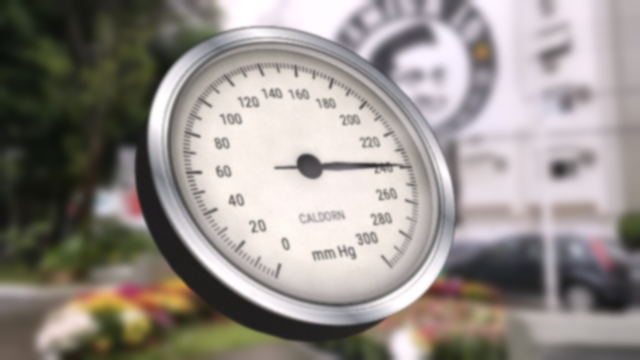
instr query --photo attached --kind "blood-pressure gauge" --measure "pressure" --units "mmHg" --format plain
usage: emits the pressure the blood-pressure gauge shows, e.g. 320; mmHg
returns 240; mmHg
